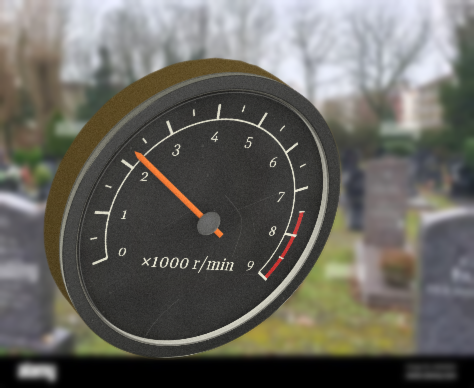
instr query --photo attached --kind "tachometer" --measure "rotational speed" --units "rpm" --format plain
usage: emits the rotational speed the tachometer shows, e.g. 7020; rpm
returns 2250; rpm
